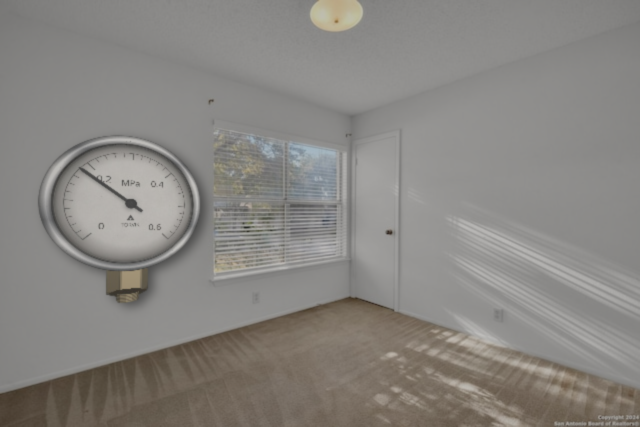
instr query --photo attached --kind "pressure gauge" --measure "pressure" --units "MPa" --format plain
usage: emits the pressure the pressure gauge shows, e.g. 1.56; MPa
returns 0.18; MPa
